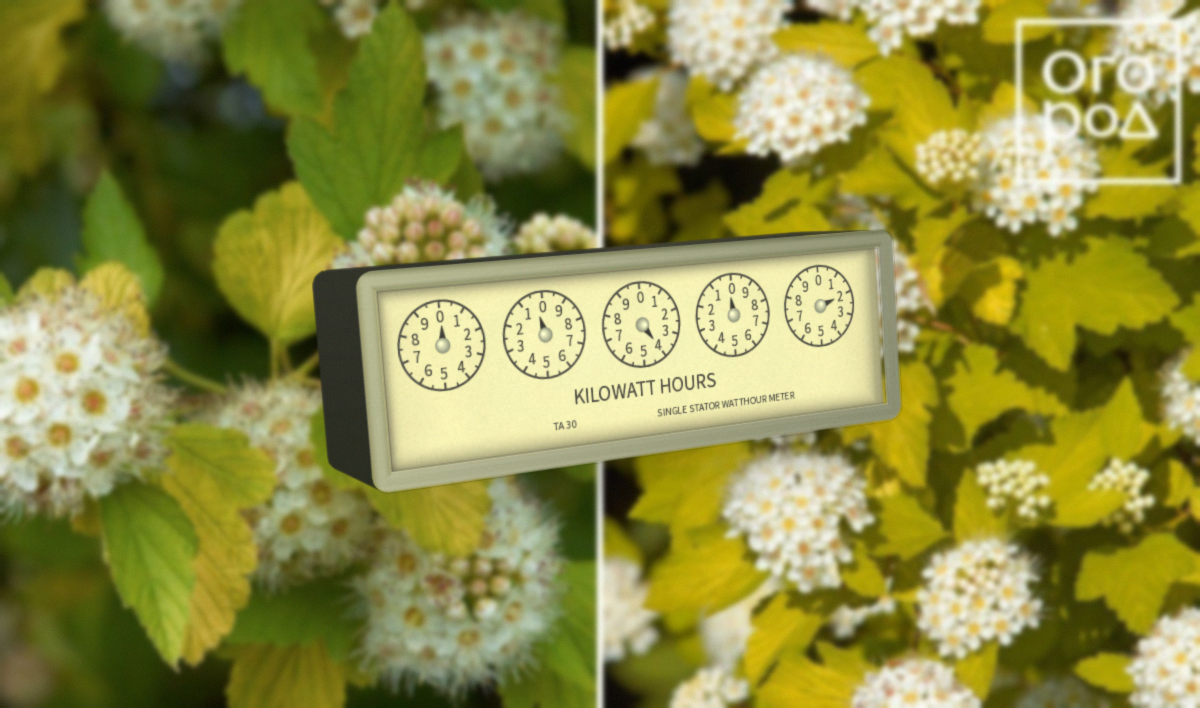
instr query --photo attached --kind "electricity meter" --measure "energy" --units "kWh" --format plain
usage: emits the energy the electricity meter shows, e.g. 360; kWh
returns 402; kWh
